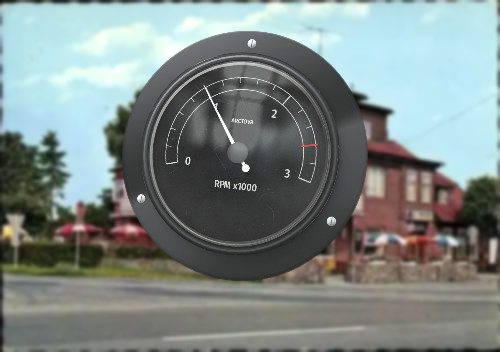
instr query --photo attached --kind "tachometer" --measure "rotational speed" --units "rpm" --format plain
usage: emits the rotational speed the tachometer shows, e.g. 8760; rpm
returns 1000; rpm
